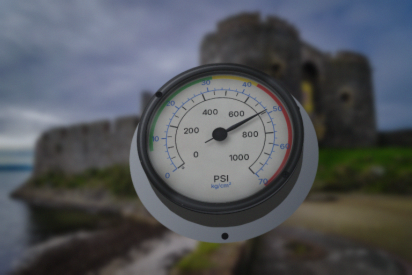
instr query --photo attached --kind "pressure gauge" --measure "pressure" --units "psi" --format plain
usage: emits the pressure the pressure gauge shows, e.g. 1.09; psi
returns 700; psi
